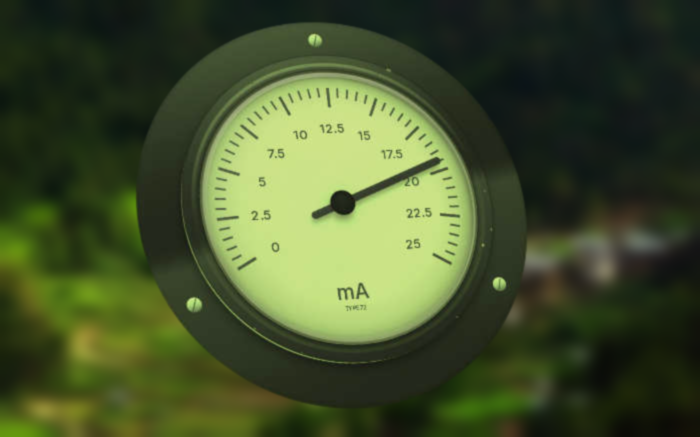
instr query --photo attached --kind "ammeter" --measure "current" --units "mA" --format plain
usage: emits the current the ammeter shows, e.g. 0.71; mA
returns 19.5; mA
